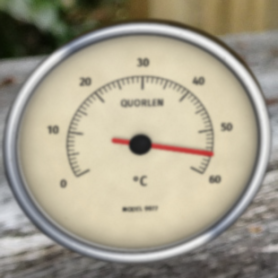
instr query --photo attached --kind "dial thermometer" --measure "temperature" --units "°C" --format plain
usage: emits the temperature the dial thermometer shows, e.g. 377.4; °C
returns 55; °C
